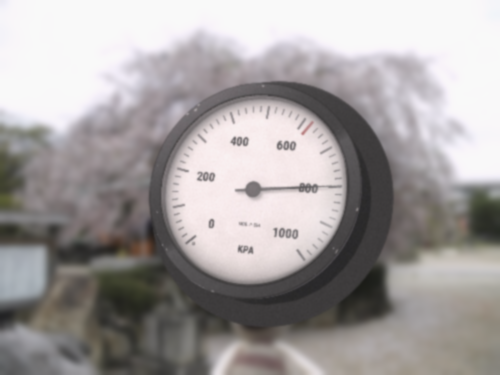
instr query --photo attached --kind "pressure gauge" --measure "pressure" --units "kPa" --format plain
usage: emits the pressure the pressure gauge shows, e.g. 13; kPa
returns 800; kPa
